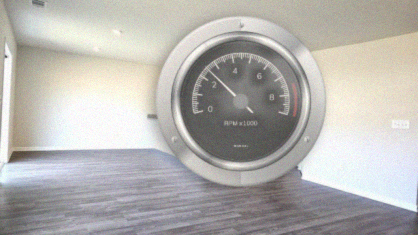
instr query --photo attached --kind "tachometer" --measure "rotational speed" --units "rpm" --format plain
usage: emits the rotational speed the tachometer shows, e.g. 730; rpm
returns 2500; rpm
